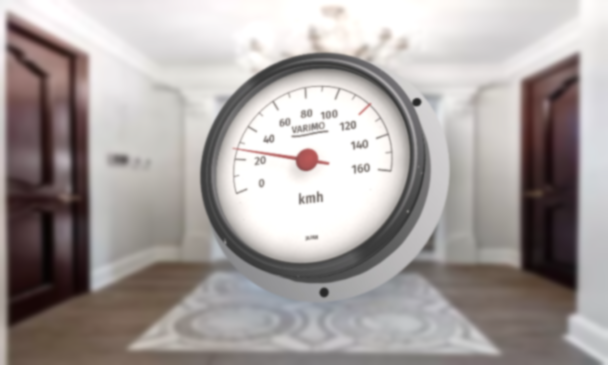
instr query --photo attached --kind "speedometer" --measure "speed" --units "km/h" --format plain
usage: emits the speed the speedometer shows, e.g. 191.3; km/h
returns 25; km/h
